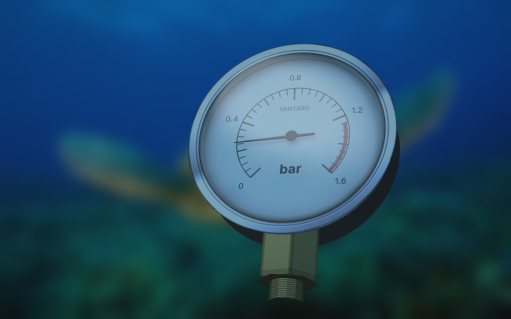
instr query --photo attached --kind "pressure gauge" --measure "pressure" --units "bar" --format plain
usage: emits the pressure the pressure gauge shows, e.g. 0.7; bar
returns 0.25; bar
